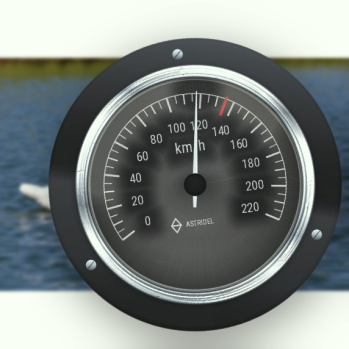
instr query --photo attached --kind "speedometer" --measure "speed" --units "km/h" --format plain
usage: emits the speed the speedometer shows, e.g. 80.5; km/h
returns 117.5; km/h
